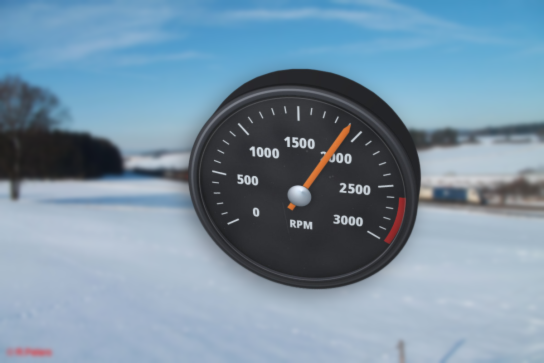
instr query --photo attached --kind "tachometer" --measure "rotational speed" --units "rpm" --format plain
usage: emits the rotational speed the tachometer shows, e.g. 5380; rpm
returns 1900; rpm
